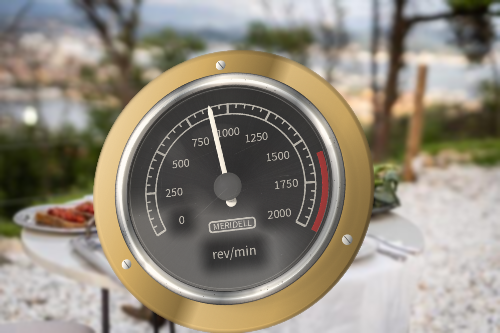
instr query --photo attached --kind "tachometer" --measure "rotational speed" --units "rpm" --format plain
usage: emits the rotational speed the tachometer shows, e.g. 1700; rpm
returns 900; rpm
